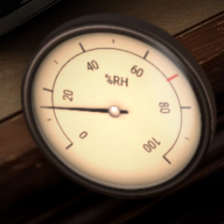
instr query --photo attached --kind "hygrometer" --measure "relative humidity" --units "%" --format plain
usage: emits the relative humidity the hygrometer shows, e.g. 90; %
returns 15; %
